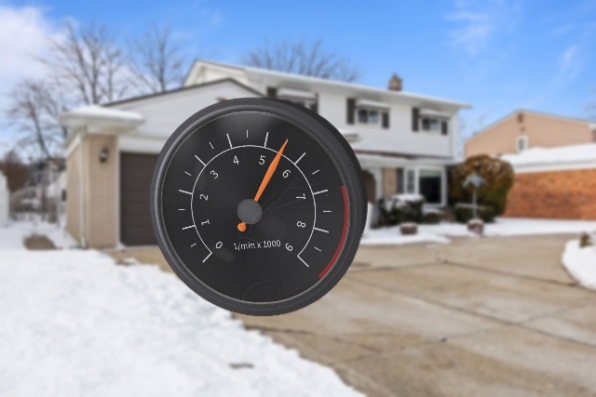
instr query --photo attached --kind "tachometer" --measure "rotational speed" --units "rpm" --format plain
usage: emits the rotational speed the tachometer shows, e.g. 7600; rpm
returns 5500; rpm
